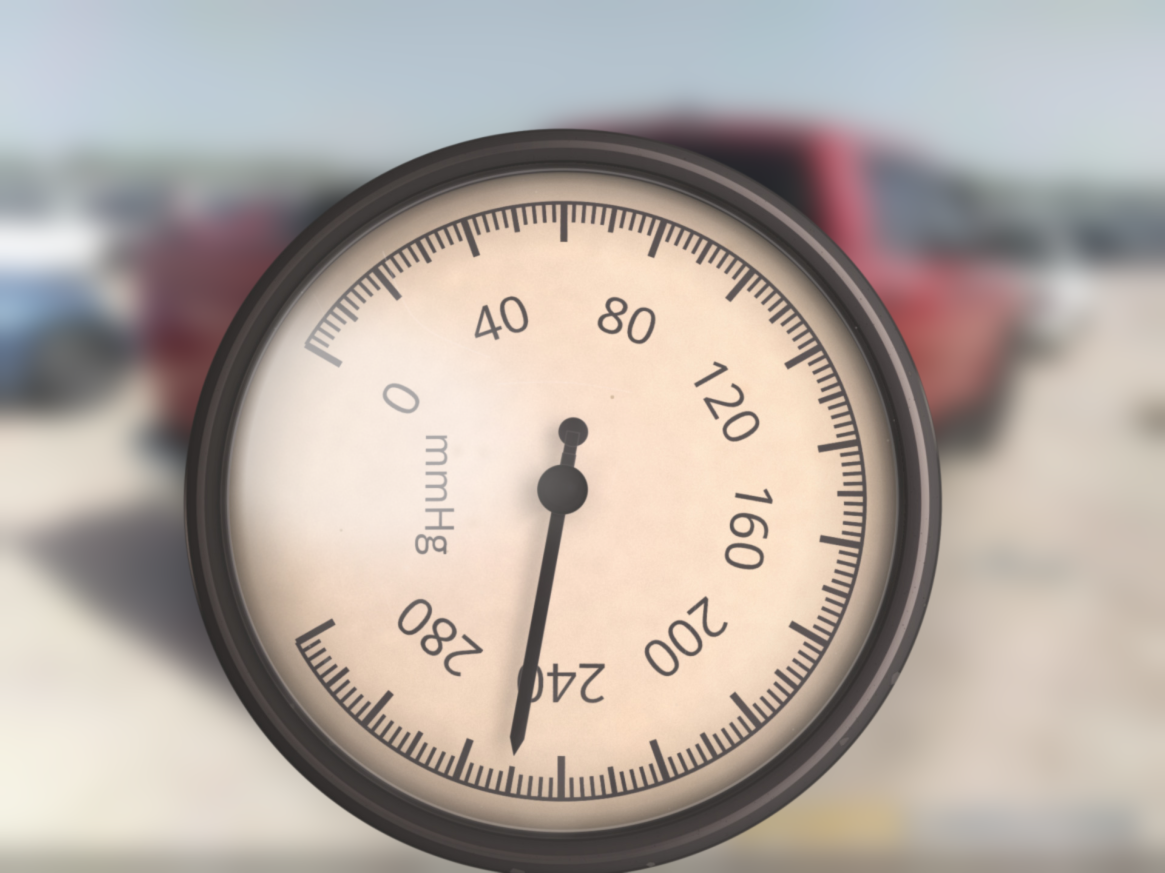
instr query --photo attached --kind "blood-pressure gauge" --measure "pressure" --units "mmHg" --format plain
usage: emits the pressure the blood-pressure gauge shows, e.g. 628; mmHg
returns 250; mmHg
